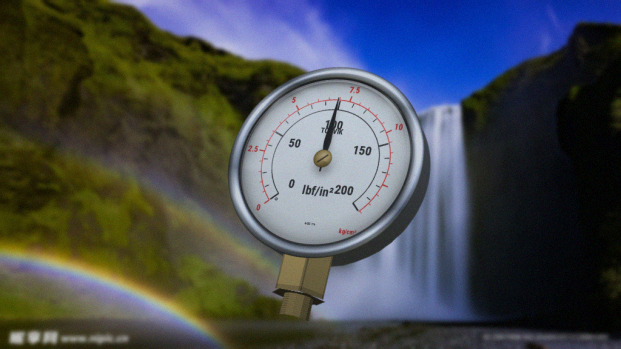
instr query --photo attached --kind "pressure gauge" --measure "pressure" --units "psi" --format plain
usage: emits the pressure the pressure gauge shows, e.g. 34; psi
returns 100; psi
